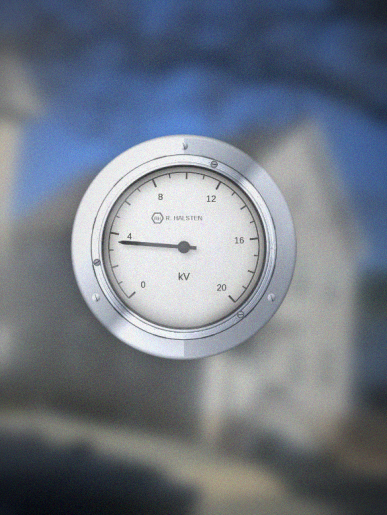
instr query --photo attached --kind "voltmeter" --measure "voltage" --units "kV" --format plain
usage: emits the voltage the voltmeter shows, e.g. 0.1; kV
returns 3.5; kV
